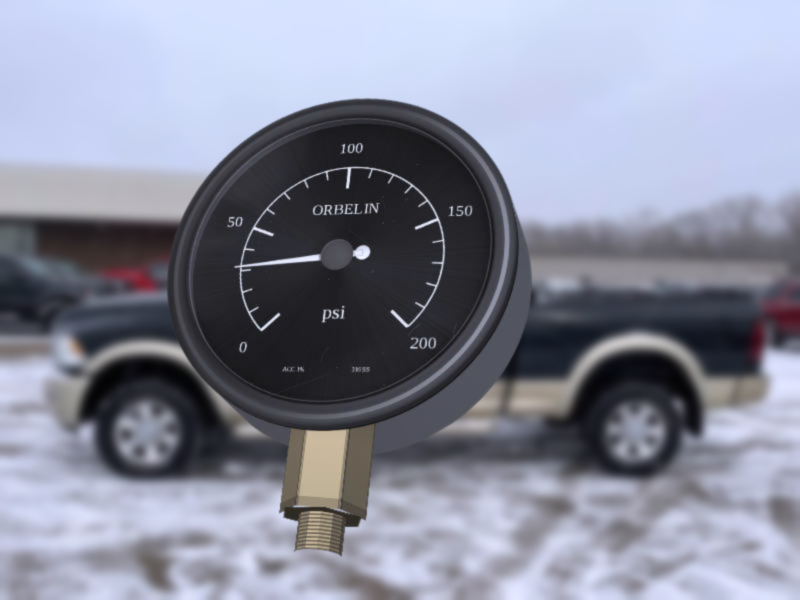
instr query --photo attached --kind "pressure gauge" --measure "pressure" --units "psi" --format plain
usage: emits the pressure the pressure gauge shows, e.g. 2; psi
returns 30; psi
